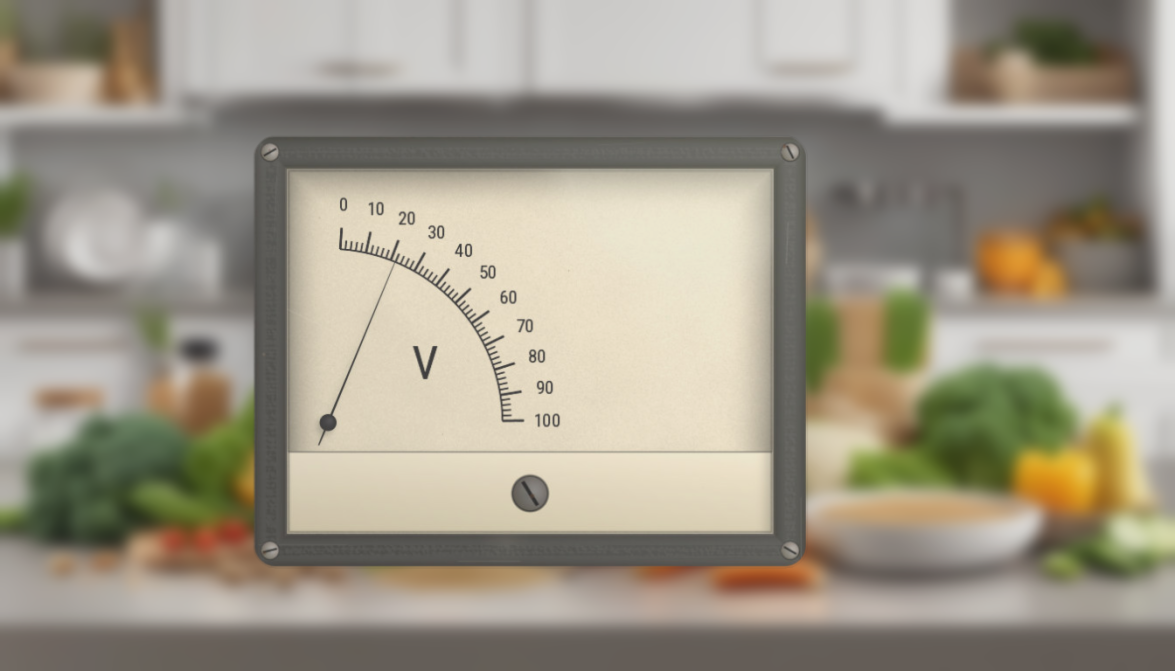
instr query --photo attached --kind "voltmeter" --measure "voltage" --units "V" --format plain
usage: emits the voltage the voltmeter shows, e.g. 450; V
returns 22; V
